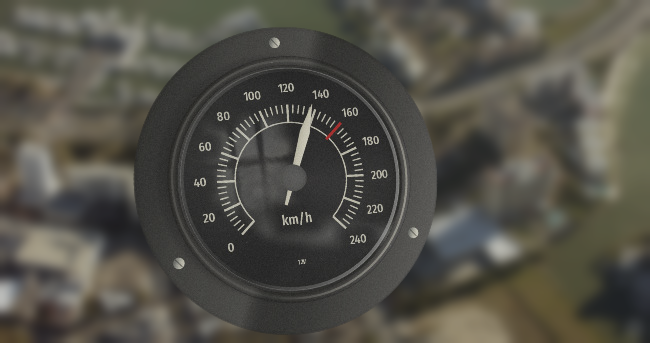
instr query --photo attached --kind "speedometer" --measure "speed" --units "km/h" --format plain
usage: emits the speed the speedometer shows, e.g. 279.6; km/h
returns 136; km/h
